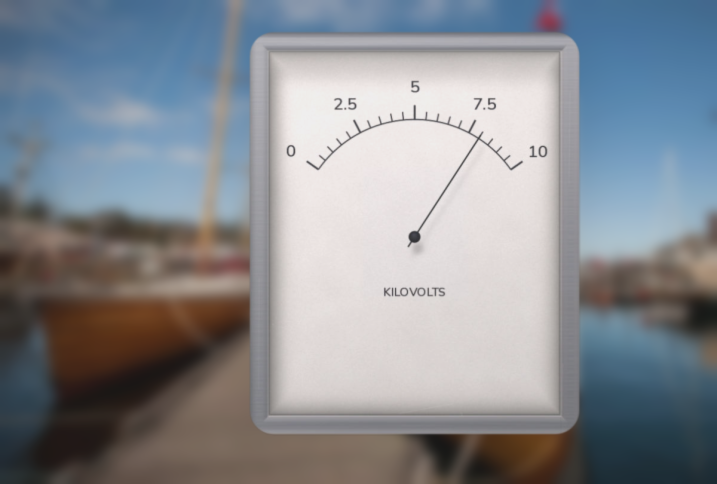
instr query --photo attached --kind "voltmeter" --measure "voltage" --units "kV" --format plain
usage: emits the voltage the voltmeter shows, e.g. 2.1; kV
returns 8; kV
